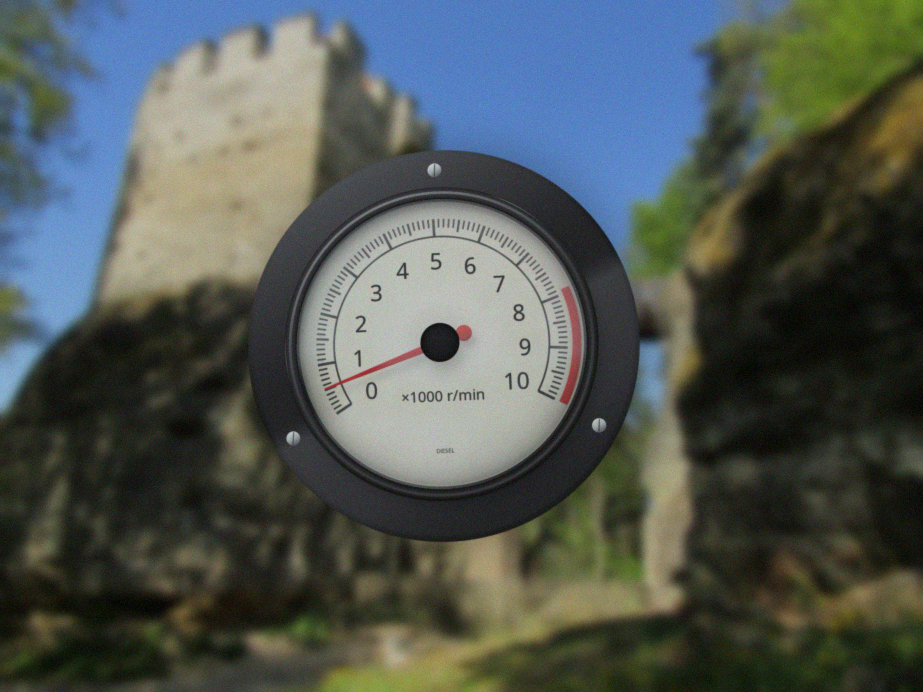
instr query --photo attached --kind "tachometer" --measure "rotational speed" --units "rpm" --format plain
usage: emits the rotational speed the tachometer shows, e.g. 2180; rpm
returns 500; rpm
